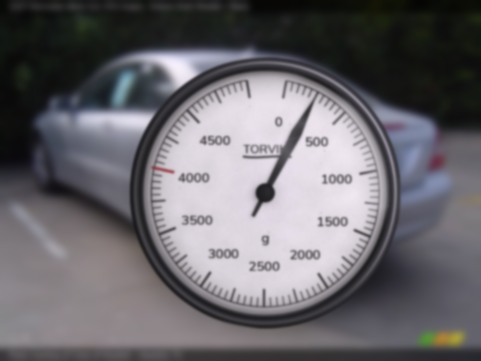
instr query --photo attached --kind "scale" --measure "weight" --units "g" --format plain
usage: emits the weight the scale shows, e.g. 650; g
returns 250; g
